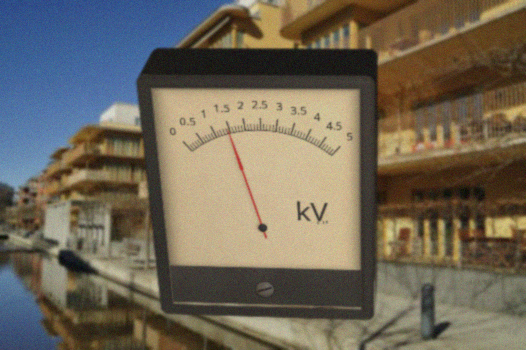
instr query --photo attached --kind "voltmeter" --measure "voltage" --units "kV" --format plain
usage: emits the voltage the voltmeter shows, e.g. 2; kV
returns 1.5; kV
